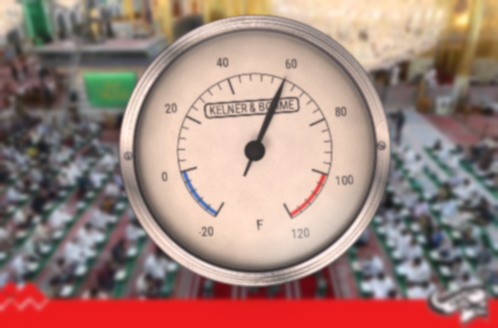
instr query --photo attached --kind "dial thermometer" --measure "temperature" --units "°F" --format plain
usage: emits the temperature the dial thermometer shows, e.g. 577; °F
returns 60; °F
